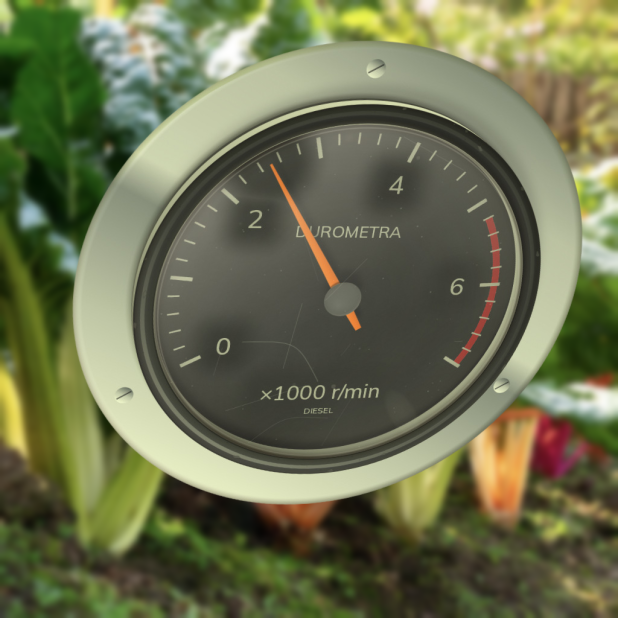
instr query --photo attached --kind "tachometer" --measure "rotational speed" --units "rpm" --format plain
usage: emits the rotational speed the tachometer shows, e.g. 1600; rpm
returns 2500; rpm
